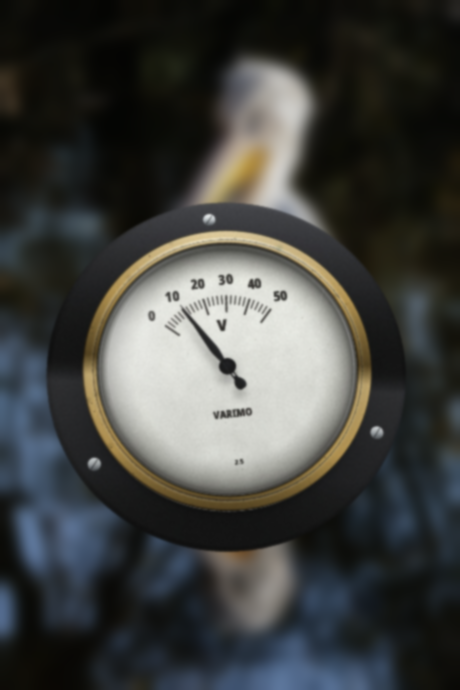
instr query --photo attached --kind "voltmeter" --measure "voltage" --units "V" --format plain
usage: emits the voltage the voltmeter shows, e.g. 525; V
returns 10; V
